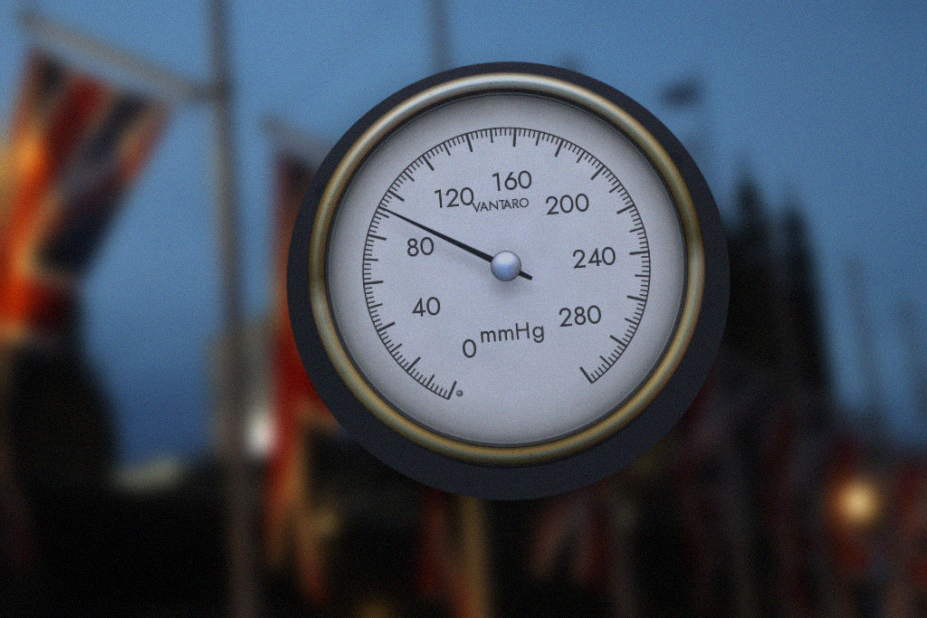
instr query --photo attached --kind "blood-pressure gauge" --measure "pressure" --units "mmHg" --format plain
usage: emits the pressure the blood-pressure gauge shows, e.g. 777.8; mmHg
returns 92; mmHg
